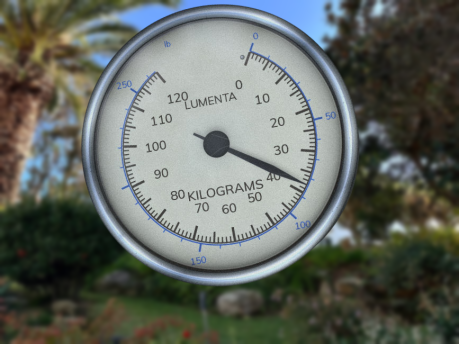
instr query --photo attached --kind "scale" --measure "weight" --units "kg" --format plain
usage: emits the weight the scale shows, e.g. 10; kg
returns 38; kg
